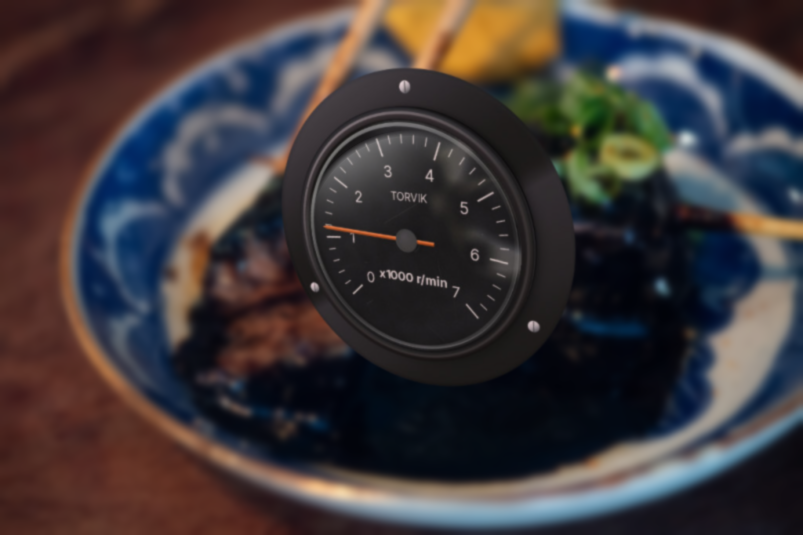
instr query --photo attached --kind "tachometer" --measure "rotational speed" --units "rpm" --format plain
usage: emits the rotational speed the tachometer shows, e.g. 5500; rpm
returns 1200; rpm
